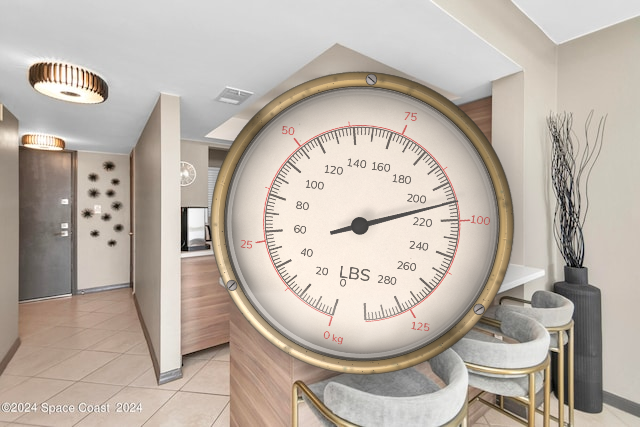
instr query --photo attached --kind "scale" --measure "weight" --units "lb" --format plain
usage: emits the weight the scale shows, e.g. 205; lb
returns 210; lb
